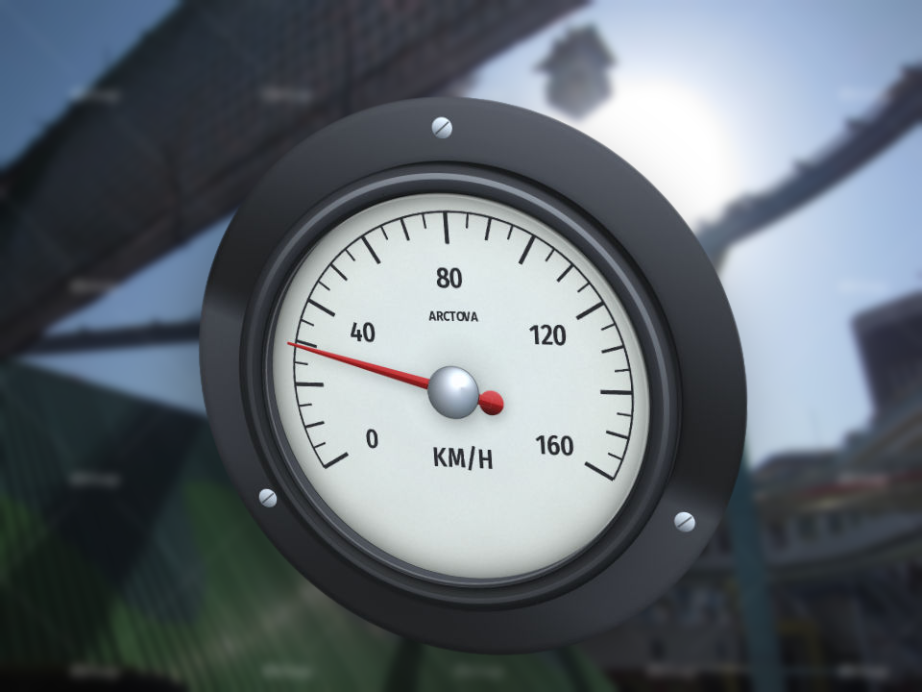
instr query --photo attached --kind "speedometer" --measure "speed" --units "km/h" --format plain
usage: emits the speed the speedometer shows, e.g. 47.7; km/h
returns 30; km/h
